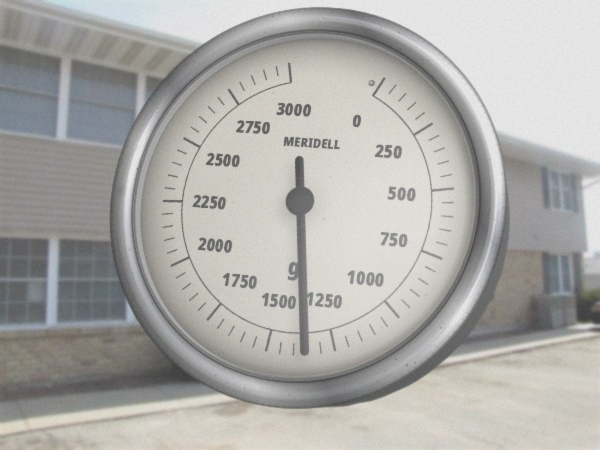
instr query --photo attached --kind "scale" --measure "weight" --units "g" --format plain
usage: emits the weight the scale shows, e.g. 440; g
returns 1350; g
